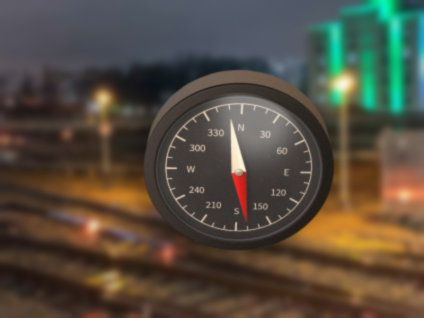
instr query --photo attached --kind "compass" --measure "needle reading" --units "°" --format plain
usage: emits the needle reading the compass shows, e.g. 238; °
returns 170; °
